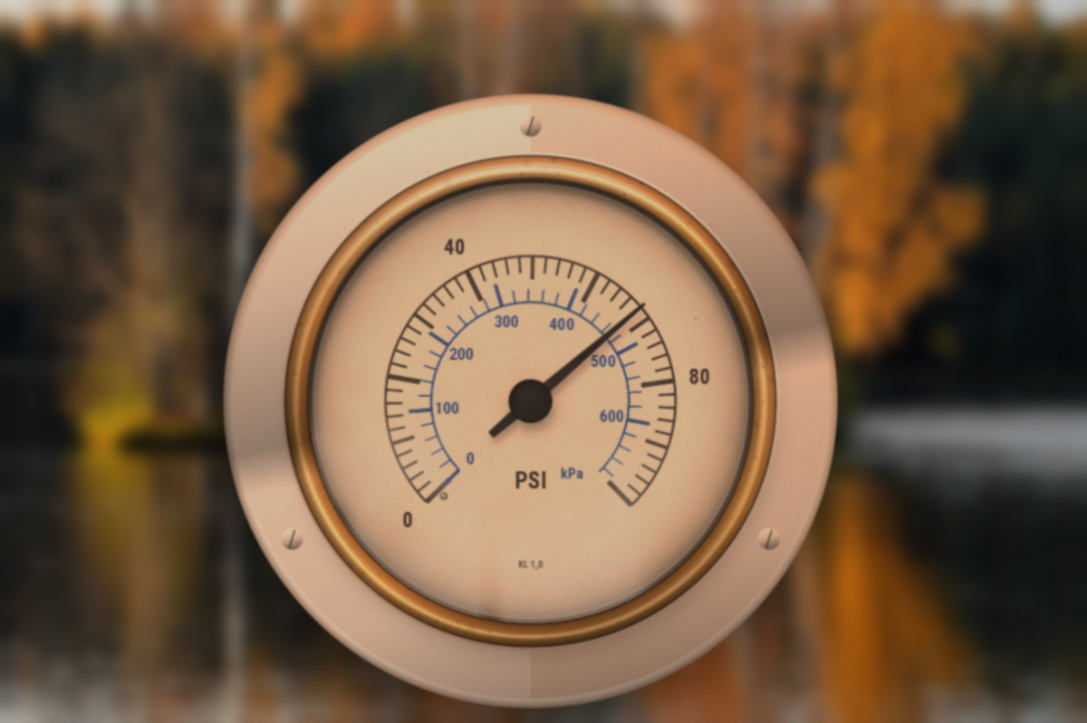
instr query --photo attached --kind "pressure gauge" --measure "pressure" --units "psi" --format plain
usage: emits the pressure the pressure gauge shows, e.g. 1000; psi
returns 68; psi
